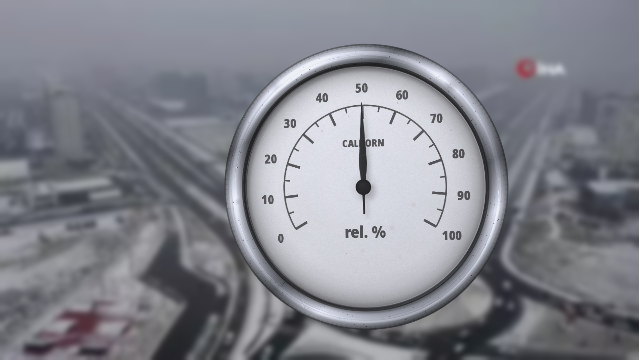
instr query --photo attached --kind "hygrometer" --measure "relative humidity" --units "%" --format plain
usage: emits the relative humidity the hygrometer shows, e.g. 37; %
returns 50; %
